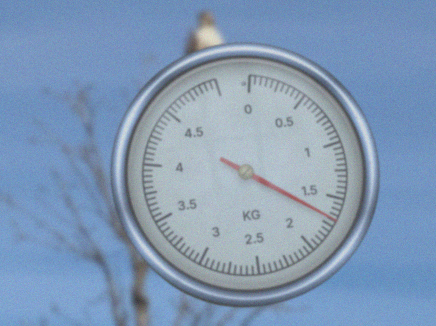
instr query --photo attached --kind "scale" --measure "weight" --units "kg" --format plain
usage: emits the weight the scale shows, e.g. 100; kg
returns 1.7; kg
